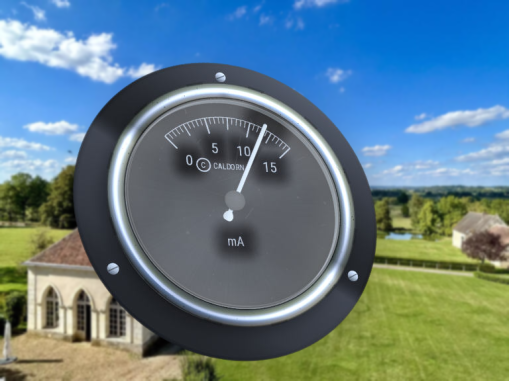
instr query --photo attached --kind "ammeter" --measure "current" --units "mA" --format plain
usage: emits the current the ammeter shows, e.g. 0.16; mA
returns 11.5; mA
